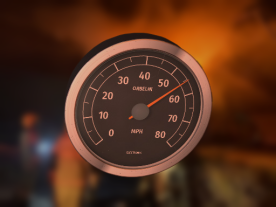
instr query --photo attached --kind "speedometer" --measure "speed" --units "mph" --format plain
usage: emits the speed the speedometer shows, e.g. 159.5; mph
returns 55; mph
